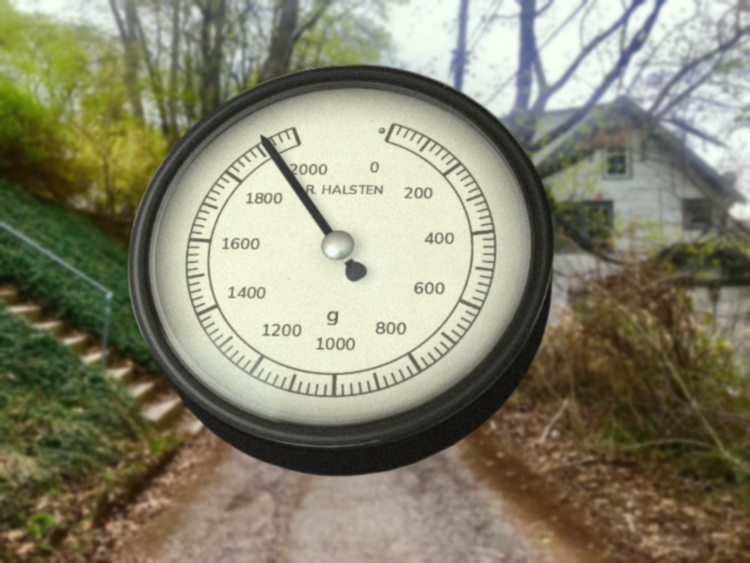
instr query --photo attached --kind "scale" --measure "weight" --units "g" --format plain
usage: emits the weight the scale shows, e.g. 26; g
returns 1920; g
